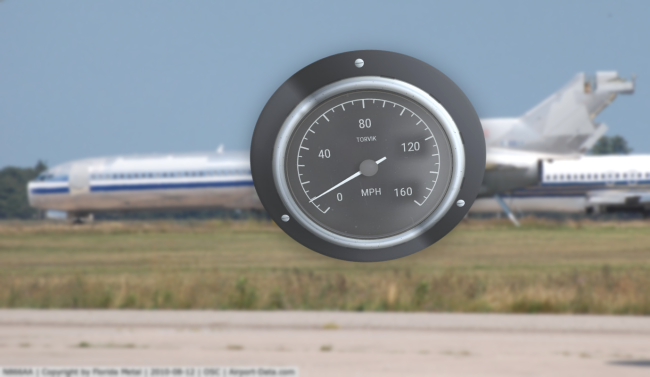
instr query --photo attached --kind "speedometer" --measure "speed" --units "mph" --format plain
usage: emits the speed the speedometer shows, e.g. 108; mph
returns 10; mph
